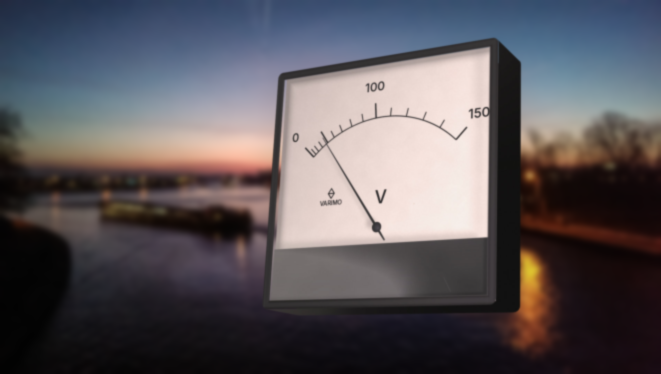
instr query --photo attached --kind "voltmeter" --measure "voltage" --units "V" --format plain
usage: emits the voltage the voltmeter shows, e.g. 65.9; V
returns 50; V
